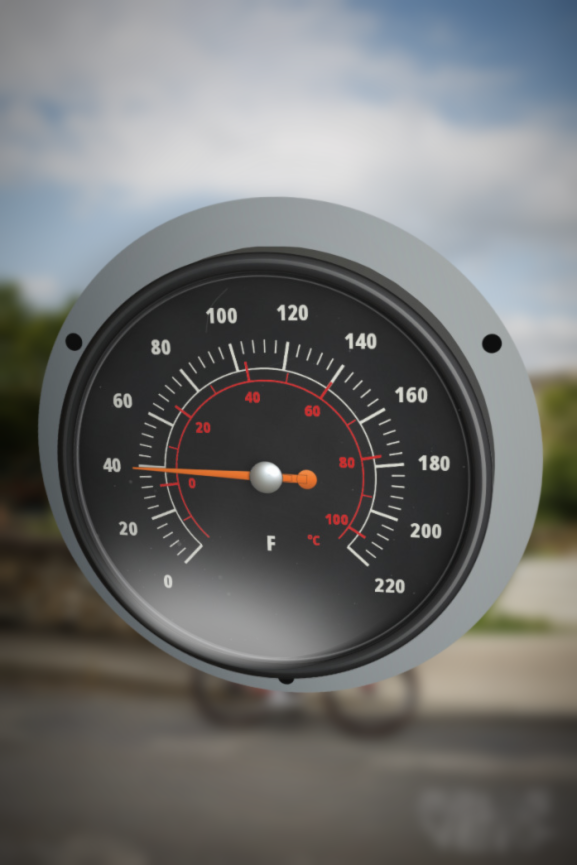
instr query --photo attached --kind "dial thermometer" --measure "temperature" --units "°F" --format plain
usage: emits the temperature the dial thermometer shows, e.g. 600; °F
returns 40; °F
